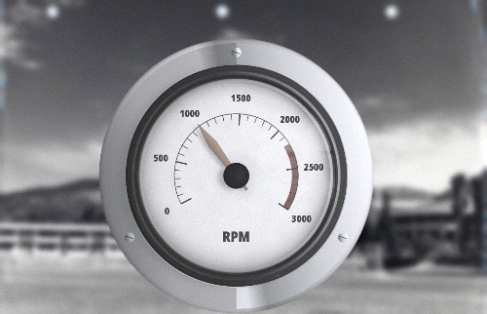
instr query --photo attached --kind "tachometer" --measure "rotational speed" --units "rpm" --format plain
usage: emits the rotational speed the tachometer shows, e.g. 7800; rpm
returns 1000; rpm
